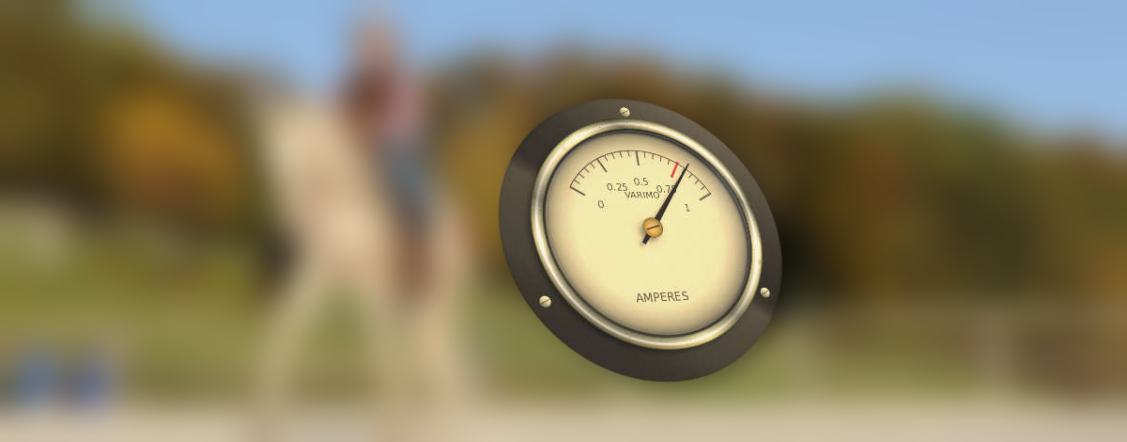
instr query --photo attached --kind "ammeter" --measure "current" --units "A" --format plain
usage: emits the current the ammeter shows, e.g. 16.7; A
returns 0.8; A
